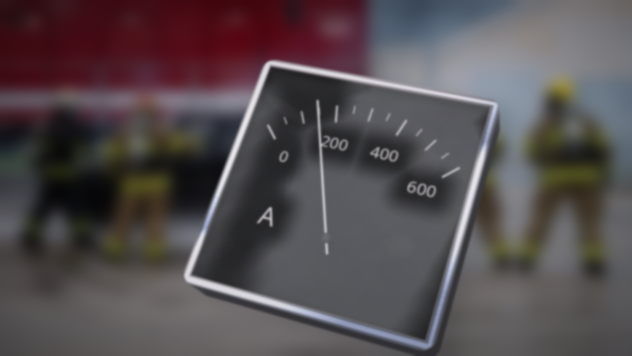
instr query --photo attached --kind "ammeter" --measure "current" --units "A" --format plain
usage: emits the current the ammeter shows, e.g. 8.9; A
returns 150; A
